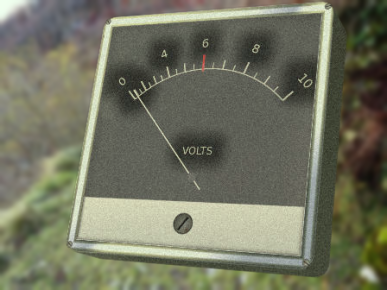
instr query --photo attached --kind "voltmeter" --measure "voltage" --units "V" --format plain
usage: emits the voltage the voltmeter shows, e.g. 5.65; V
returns 1; V
